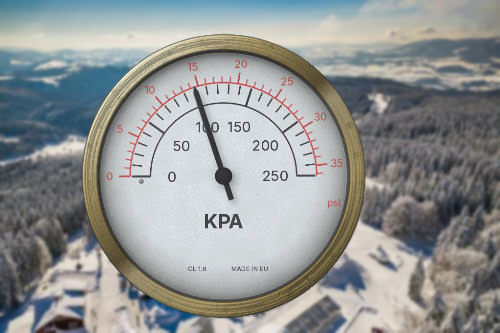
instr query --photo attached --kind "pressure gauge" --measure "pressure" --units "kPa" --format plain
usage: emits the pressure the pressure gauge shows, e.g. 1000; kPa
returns 100; kPa
